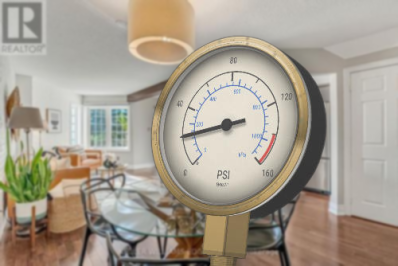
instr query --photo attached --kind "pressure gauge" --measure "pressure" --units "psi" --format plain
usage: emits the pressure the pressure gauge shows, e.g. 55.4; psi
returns 20; psi
